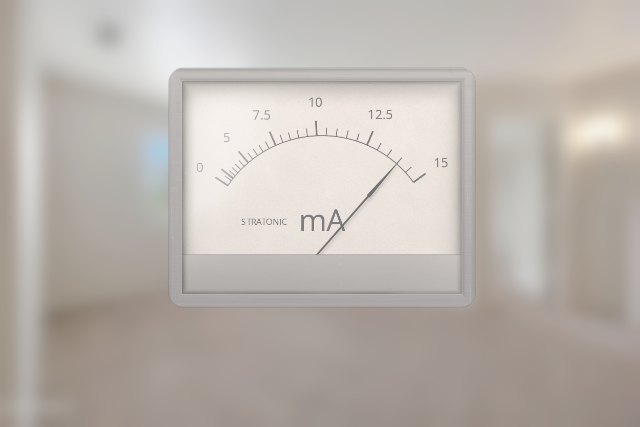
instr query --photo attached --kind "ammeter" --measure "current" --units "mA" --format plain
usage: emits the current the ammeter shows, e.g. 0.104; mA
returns 14; mA
